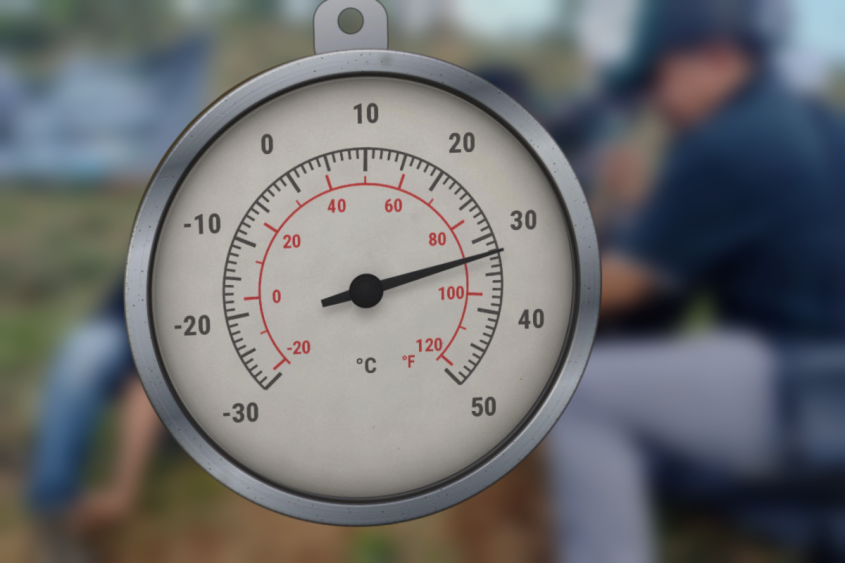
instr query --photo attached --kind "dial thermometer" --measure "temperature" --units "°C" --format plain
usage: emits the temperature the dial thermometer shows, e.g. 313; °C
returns 32; °C
